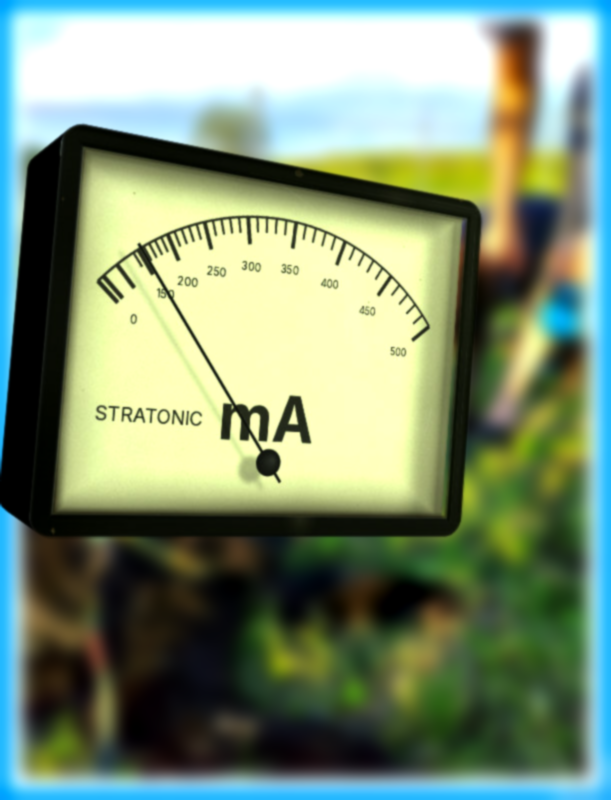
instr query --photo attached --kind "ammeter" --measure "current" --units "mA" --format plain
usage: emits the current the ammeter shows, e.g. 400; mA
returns 150; mA
